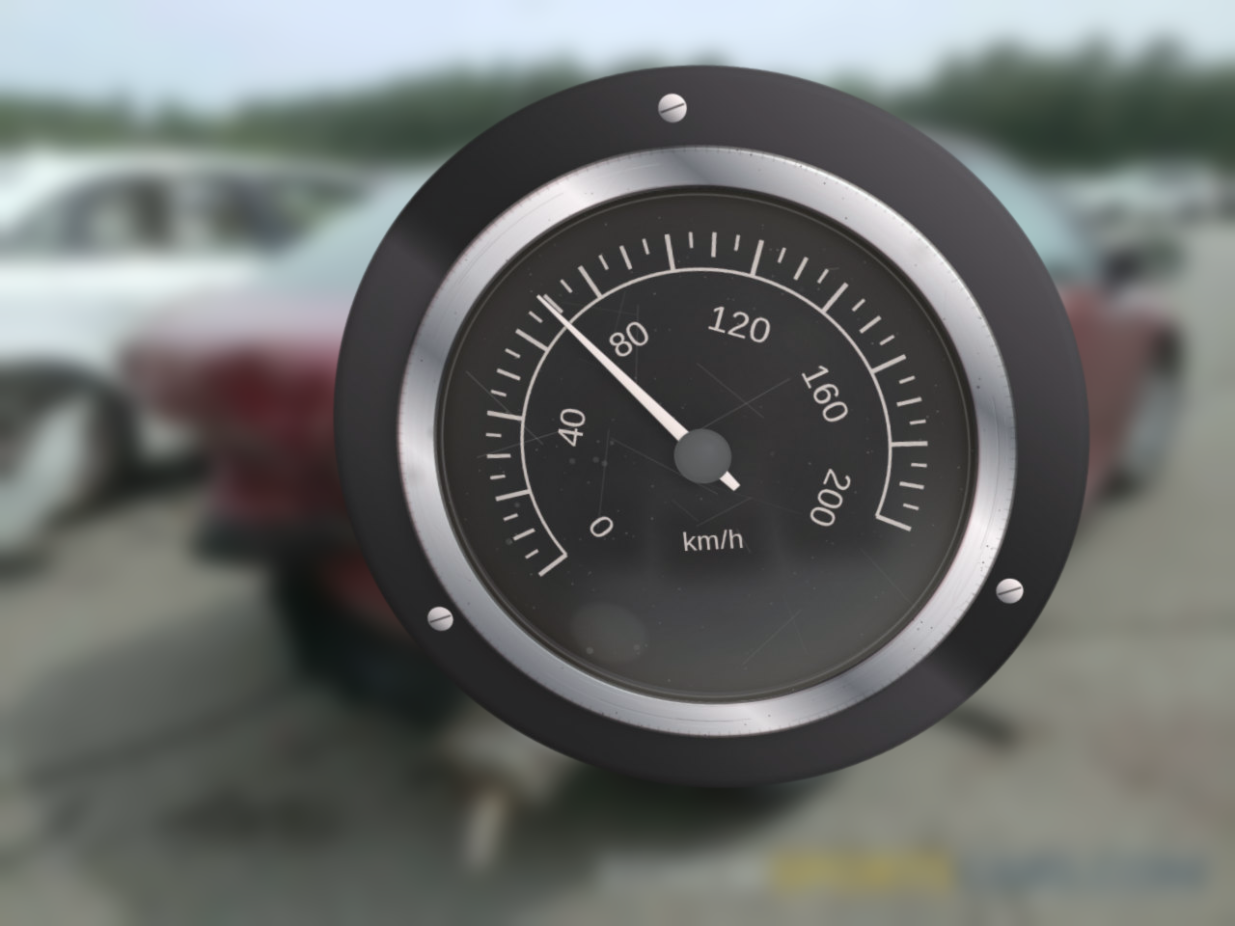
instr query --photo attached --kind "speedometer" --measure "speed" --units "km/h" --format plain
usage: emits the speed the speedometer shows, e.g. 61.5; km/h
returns 70; km/h
